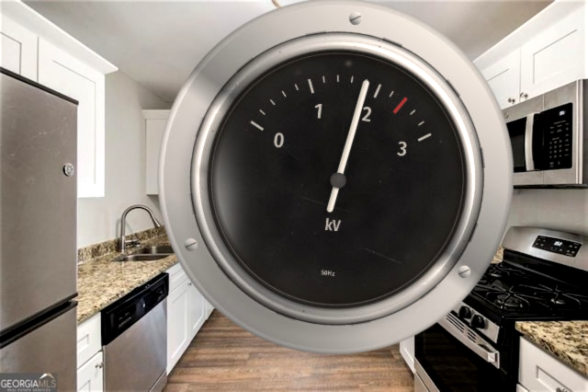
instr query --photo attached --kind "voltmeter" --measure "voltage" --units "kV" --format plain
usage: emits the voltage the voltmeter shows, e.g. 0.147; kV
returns 1.8; kV
